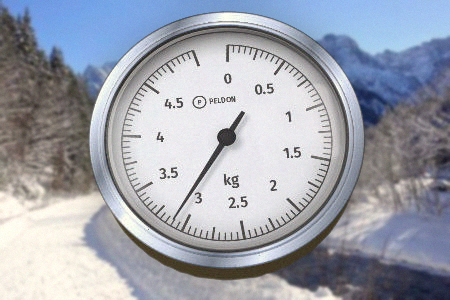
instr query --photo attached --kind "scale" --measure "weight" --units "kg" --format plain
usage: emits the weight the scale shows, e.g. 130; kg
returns 3.1; kg
